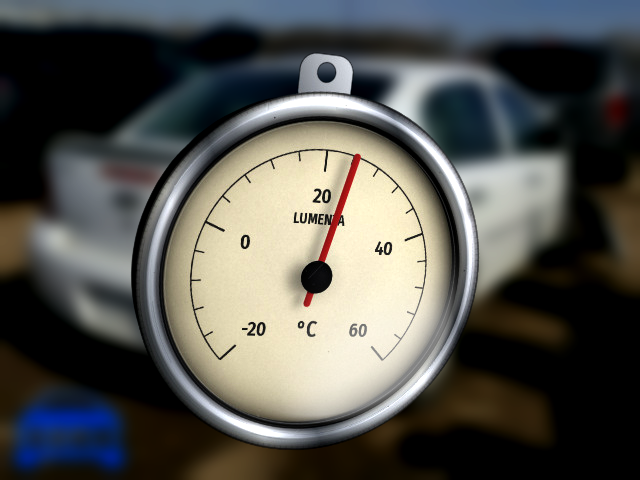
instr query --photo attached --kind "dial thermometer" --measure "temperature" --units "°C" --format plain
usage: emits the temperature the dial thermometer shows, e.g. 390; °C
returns 24; °C
